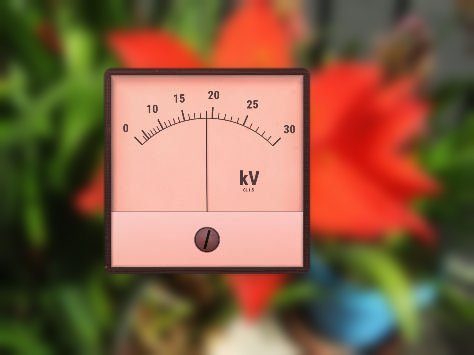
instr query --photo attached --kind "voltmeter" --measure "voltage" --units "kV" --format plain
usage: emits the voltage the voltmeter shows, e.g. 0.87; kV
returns 19; kV
